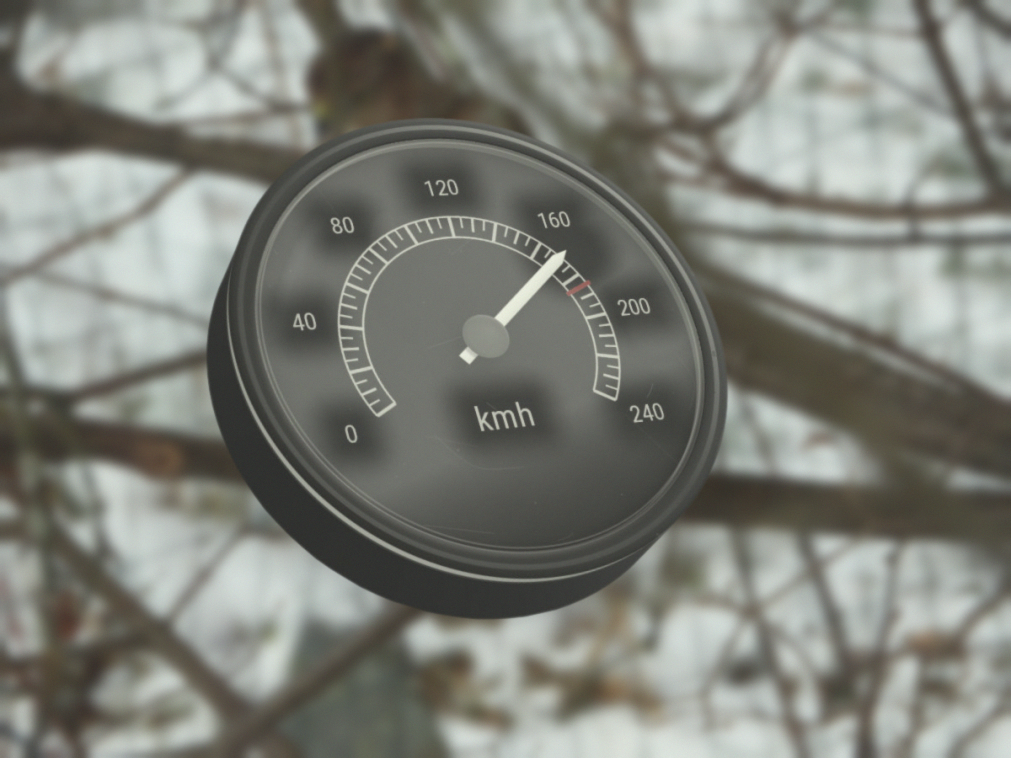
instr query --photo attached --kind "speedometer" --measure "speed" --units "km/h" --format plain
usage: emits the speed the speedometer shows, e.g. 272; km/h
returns 170; km/h
